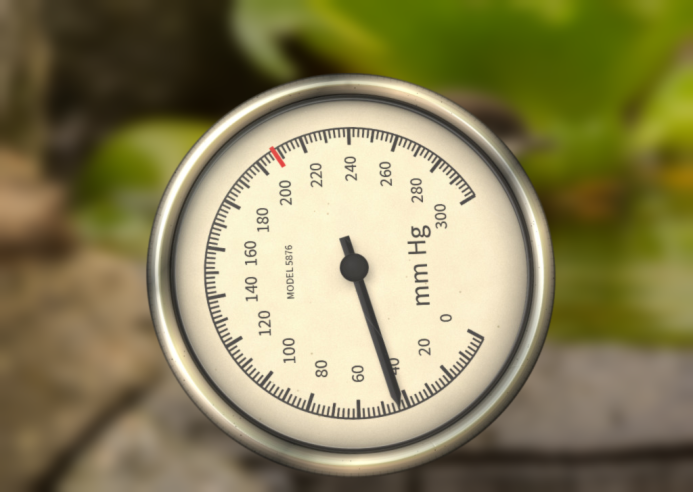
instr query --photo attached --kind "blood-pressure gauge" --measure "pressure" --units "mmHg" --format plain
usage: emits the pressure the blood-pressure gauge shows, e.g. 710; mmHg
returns 44; mmHg
